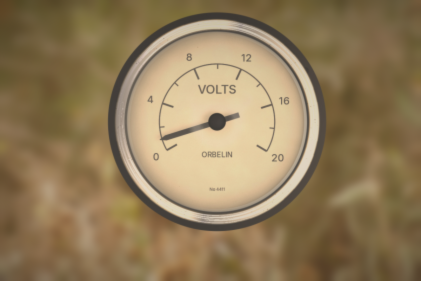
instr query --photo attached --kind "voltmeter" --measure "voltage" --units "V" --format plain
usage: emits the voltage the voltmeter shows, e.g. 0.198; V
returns 1; V
